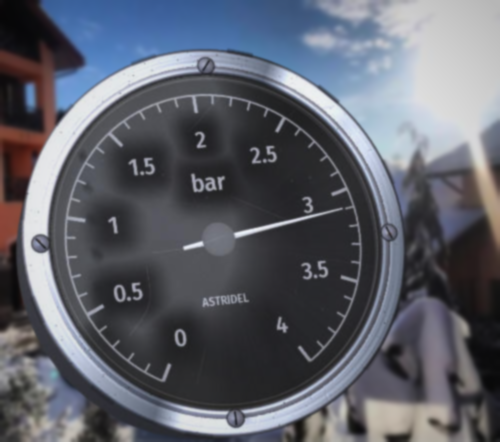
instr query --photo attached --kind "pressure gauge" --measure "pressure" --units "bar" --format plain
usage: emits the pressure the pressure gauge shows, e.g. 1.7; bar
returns 3.1; bar
